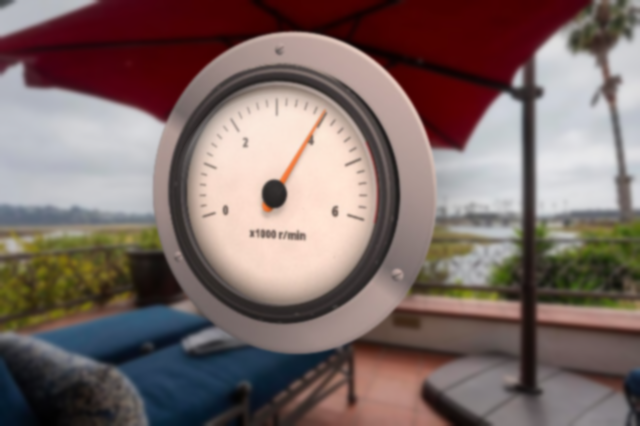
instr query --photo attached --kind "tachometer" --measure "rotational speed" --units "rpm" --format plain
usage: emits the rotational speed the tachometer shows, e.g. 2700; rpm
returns 4000; rpm
